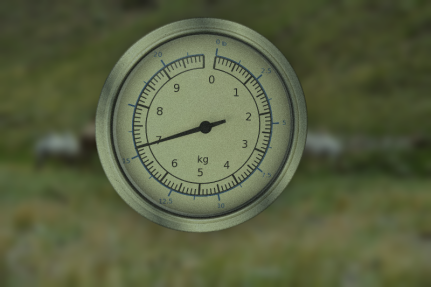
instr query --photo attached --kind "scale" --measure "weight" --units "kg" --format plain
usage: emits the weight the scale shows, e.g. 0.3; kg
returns 7; kg
